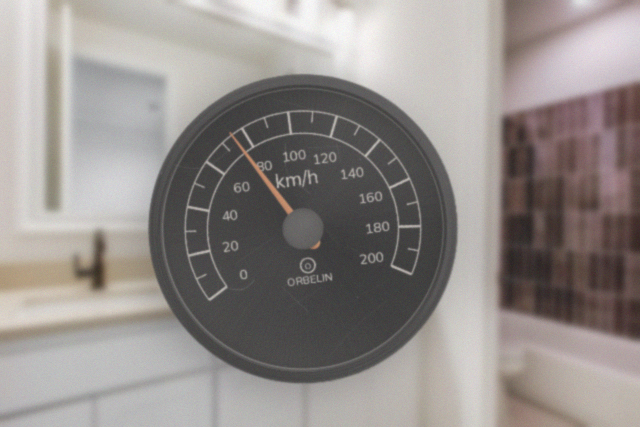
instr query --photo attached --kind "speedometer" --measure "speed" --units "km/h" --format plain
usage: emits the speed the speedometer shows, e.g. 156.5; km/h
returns 75; km/h
